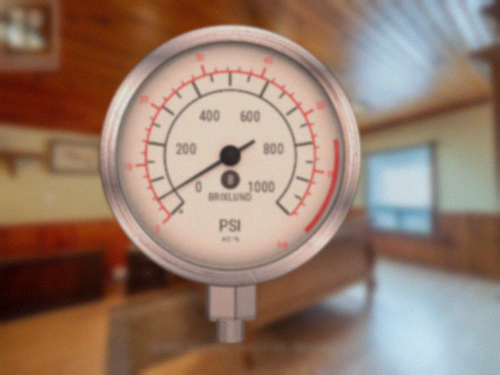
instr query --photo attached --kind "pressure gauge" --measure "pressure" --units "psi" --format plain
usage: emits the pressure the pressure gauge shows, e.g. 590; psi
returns 50; psi
